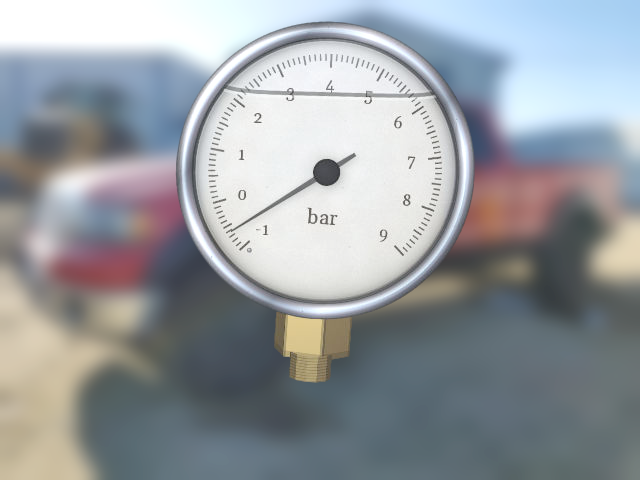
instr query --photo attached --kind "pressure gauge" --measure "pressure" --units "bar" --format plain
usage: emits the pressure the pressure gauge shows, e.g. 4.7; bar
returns -0.6; bar
